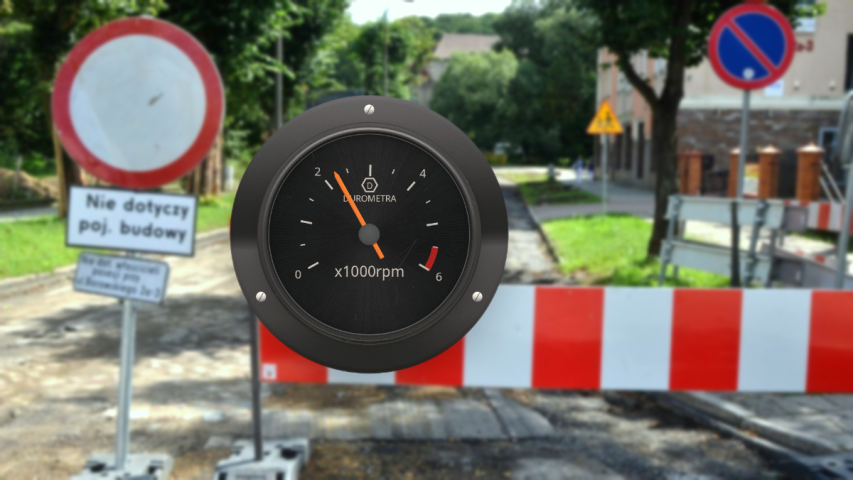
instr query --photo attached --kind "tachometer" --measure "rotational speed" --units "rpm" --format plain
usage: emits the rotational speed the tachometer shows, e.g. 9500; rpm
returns 2250; rpm
